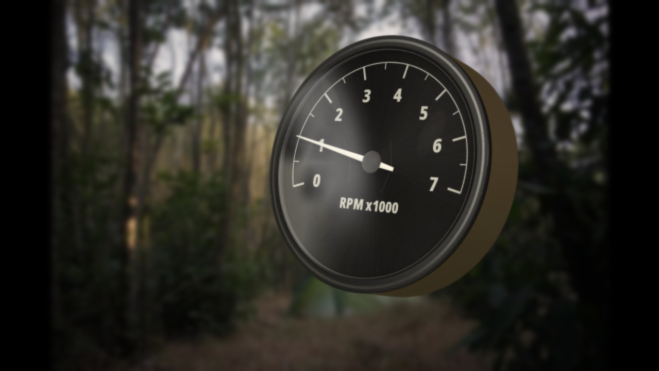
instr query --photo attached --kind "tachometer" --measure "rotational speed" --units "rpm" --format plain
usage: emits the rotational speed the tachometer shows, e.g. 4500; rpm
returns 1000; rpm
